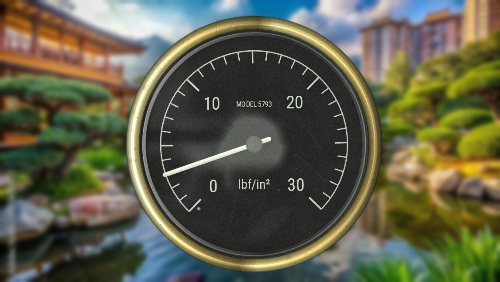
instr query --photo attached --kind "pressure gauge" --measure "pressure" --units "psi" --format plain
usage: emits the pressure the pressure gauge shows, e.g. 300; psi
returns 3; psi
